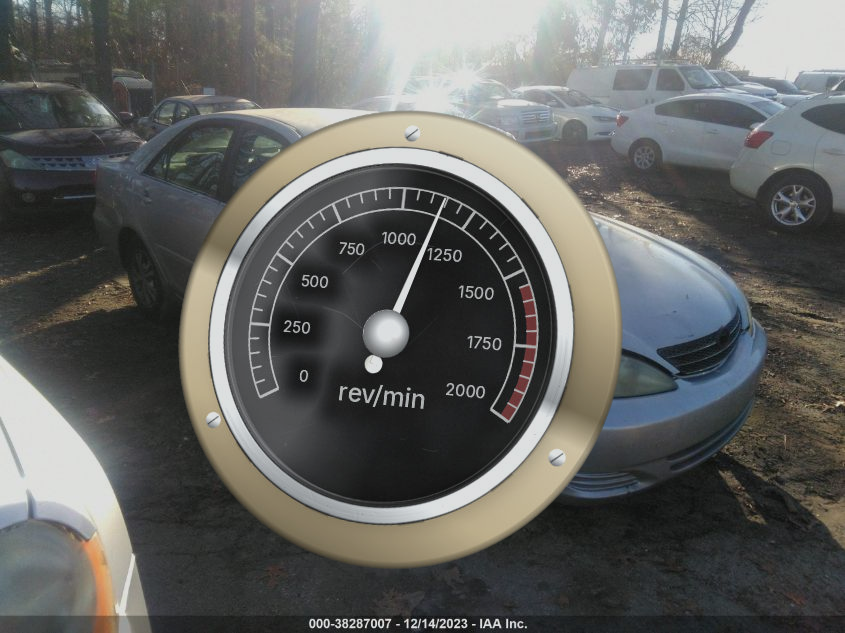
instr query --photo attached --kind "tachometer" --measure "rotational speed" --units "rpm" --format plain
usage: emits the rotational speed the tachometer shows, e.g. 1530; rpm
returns 1150; rpm
